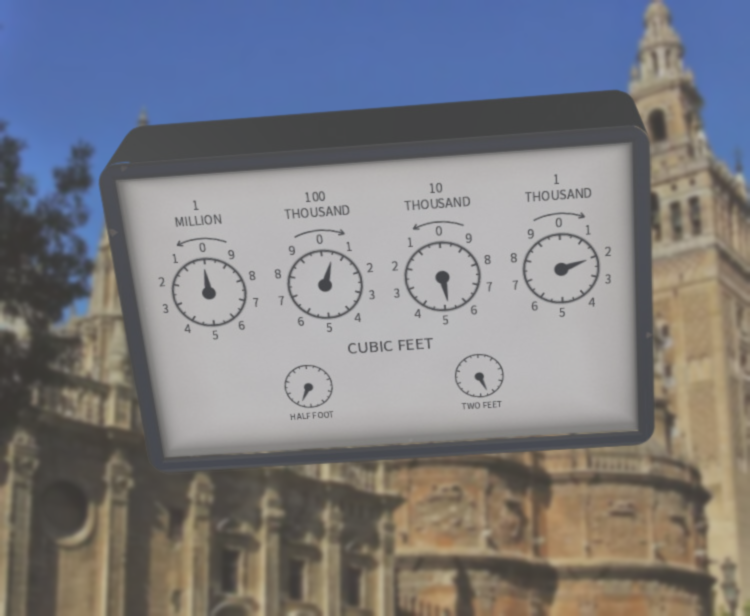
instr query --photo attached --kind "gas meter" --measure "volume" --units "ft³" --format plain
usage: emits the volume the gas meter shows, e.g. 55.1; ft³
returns 5200; ft³
